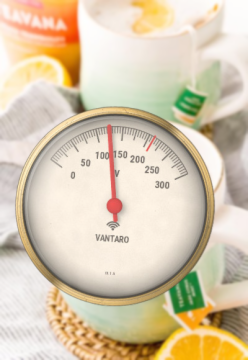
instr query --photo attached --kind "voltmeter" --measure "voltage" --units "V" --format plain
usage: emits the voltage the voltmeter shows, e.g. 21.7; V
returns 125; V
